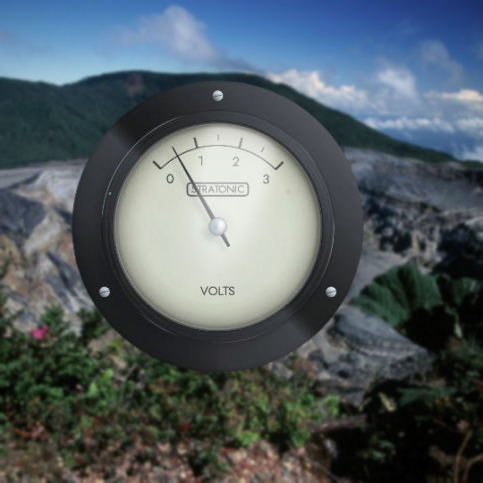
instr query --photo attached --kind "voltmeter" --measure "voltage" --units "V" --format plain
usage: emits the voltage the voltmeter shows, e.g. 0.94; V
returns 0.5; V
